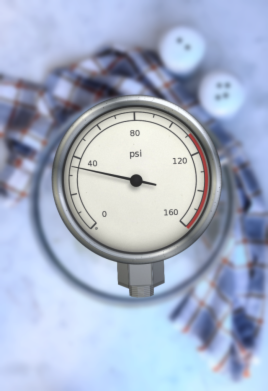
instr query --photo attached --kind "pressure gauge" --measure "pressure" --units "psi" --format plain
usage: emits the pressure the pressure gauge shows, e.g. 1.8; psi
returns 35; psi
